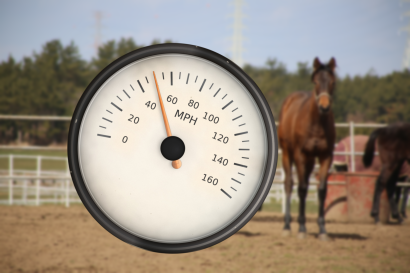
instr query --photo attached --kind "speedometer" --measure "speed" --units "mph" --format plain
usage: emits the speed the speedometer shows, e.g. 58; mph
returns 50; mph
